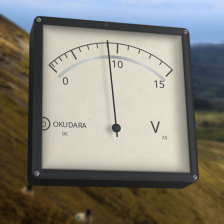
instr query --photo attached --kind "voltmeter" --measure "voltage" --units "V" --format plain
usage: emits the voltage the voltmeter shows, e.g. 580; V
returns 9; V
